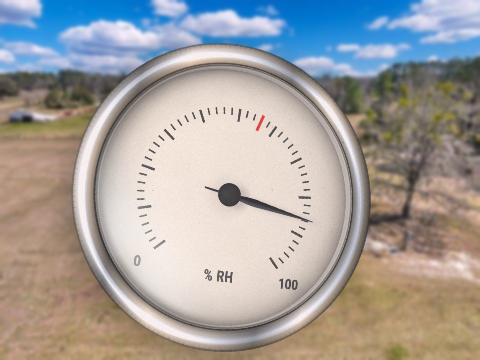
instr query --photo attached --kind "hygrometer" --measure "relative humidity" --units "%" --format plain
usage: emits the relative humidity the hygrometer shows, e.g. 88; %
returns 86; %
